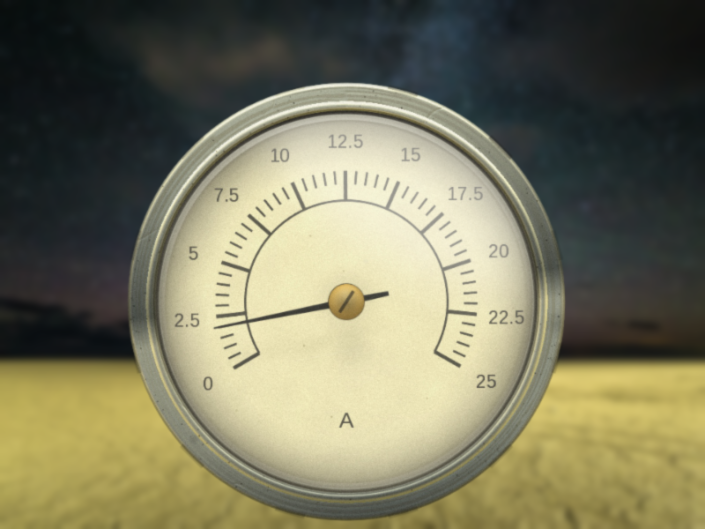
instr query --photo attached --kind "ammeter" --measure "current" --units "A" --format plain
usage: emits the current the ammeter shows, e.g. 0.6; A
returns 2; A
